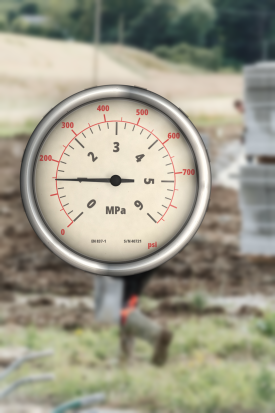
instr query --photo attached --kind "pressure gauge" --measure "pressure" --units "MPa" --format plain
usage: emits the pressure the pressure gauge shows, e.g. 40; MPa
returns 1; MPa
